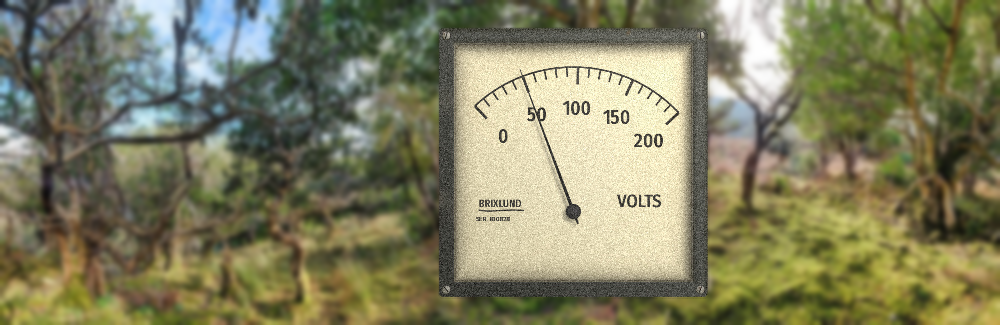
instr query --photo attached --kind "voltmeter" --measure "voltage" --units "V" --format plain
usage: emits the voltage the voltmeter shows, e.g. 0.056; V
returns 50; V
